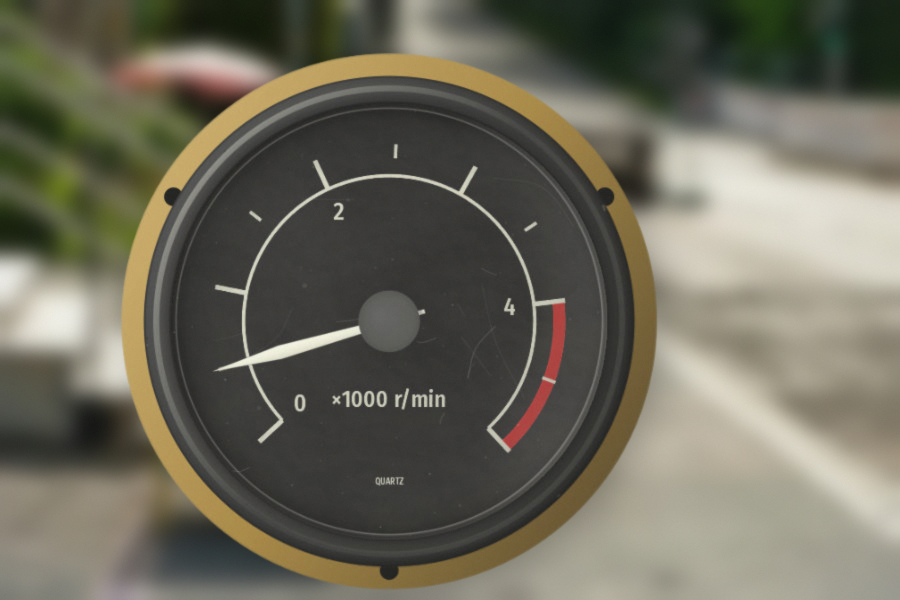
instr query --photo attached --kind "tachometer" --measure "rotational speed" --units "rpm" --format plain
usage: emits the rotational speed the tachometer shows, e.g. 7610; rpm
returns 500; rpm
